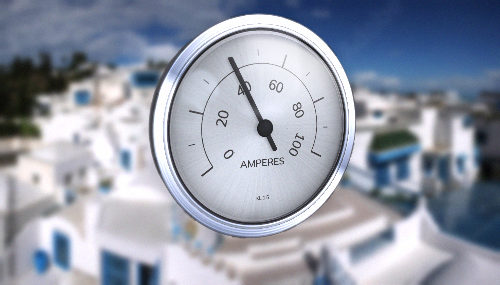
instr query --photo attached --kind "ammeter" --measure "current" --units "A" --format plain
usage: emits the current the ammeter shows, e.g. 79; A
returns 40; A
